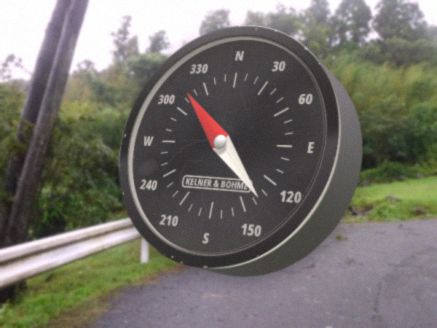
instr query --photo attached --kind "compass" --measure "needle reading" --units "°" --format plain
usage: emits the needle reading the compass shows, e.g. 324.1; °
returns 315; °
